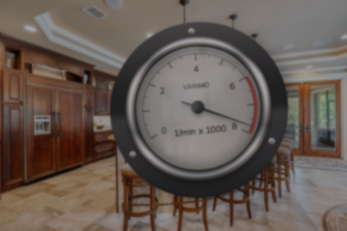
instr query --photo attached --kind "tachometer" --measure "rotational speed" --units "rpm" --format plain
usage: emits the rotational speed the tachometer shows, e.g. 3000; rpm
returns 7750; rpm
